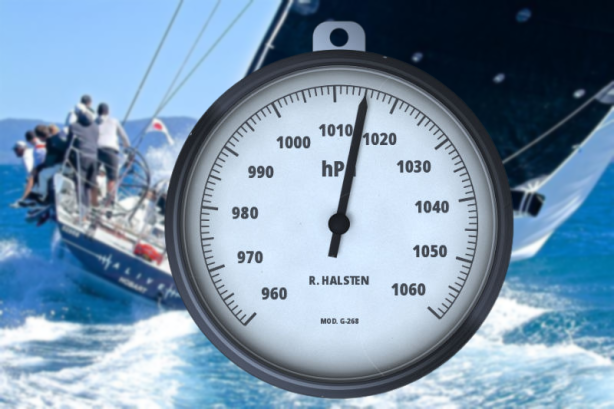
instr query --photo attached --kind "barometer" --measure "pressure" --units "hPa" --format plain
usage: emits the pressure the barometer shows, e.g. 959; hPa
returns 1015; hPa
